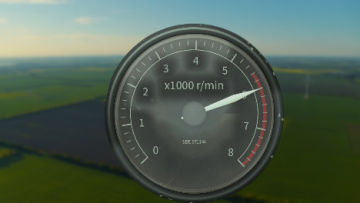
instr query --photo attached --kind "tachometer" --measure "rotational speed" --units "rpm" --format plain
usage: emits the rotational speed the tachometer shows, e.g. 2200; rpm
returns 6000; rpm
